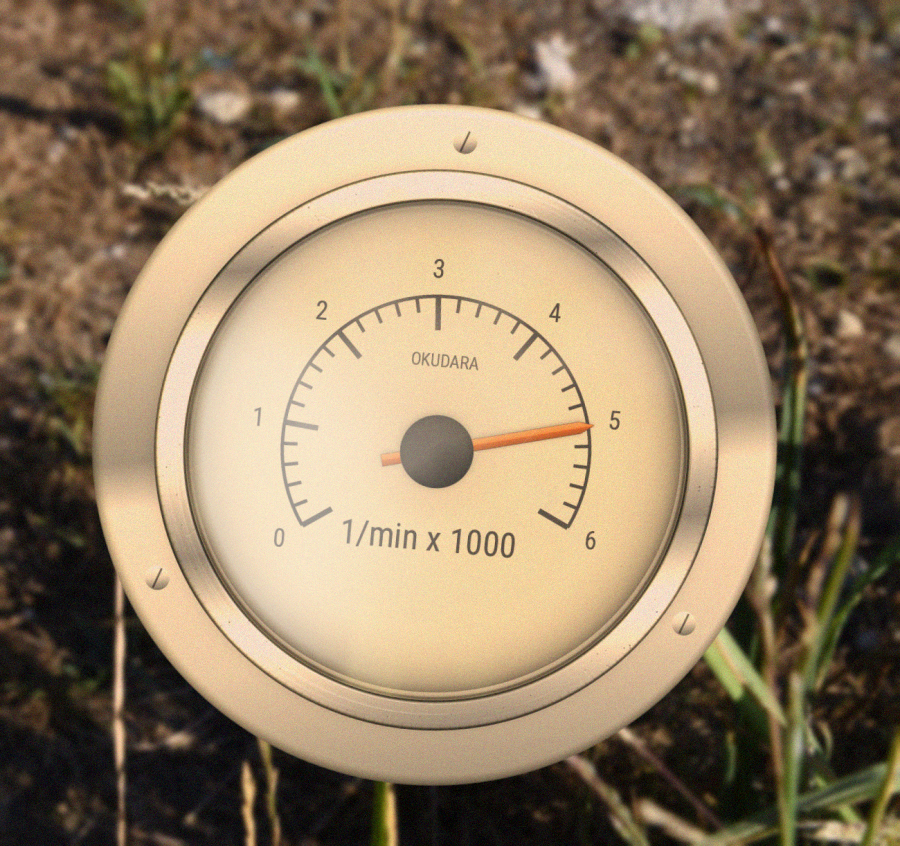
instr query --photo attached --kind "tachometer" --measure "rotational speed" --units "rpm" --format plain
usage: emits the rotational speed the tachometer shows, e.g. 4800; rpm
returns 5000; rpm
